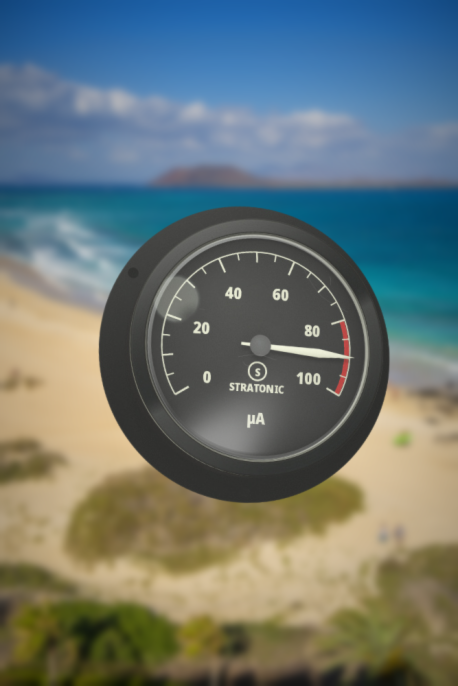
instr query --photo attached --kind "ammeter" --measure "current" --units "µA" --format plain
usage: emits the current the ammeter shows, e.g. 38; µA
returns 90; µA
